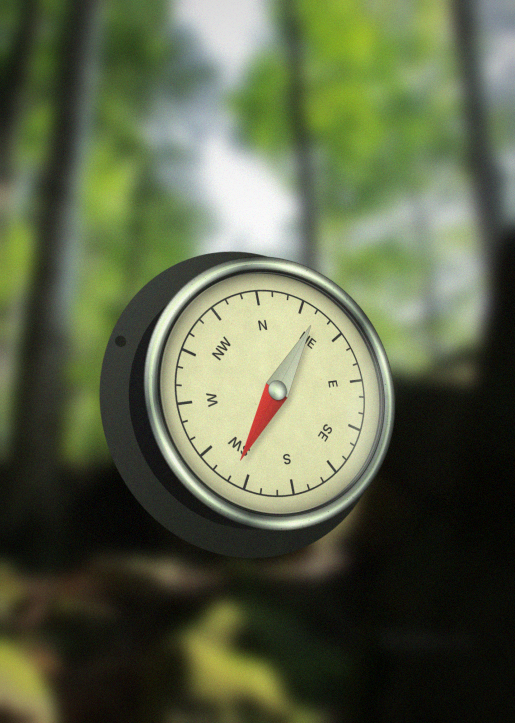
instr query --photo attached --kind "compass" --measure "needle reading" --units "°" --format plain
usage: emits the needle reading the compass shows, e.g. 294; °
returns 220; °
